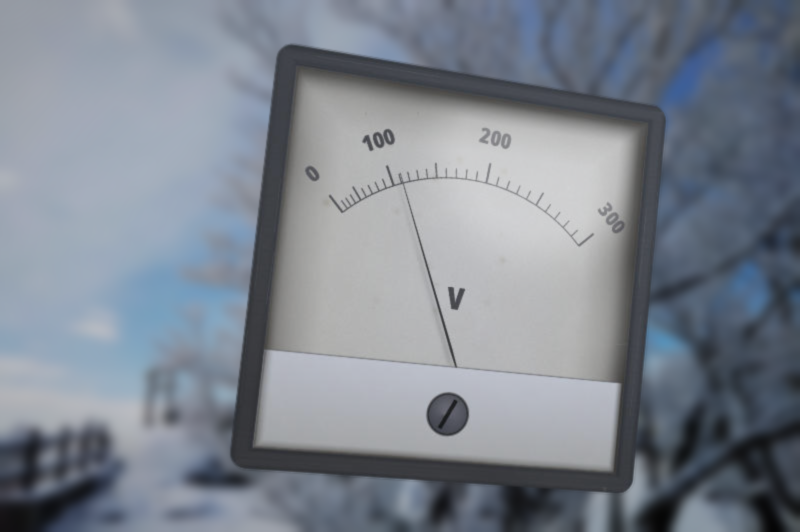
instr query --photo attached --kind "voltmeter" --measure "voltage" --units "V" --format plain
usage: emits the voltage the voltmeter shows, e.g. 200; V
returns 110; V
